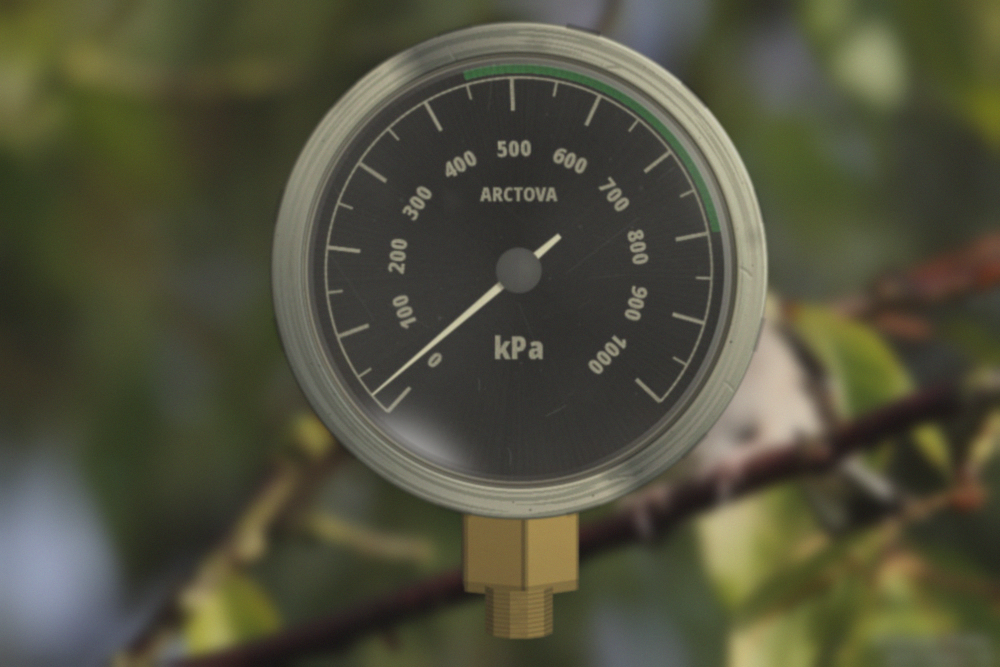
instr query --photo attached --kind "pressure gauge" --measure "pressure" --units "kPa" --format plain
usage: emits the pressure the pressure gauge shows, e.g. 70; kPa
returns 25; kPa
